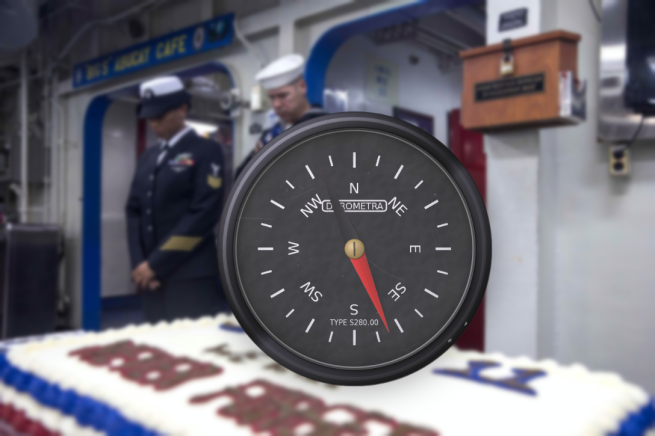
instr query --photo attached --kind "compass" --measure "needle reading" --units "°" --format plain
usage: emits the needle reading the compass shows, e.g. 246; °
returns 157.5; °
